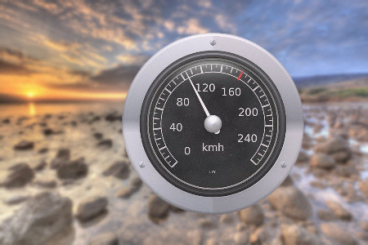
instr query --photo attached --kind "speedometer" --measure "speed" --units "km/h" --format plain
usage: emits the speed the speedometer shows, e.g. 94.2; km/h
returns 105; km/h
